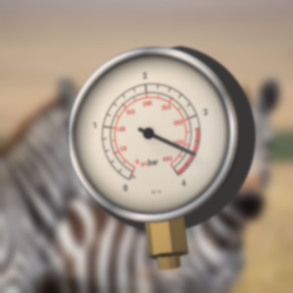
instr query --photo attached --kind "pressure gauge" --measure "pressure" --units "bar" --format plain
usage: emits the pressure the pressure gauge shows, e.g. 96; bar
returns 3.6; bar
